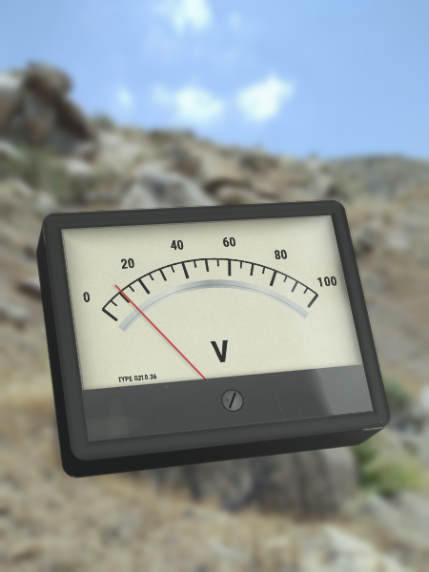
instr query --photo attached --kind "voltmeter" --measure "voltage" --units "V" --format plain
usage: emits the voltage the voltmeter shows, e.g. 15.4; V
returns 10; V
